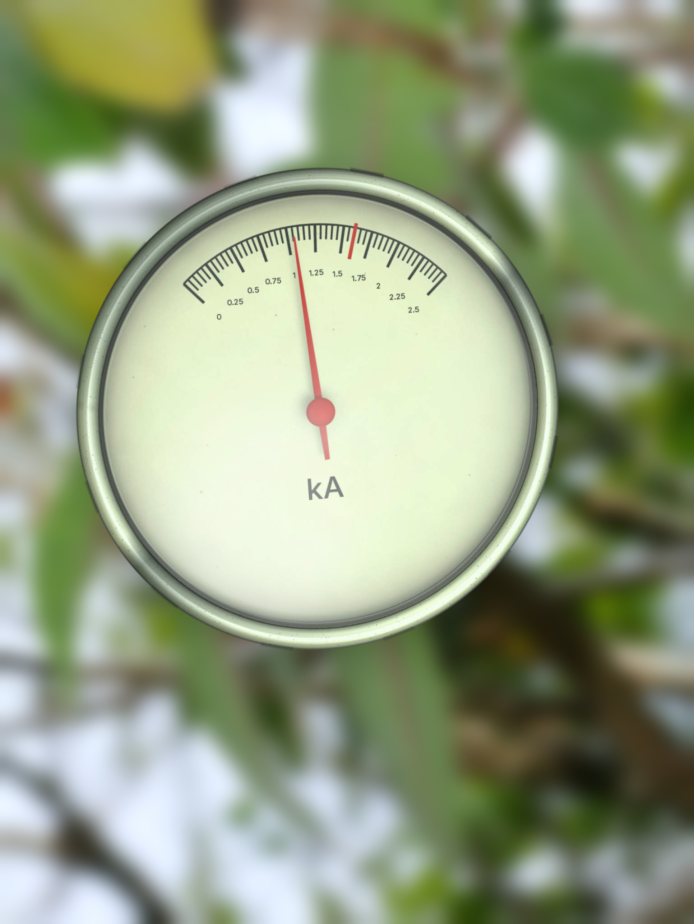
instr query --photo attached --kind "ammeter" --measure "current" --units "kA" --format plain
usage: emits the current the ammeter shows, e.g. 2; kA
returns 1.05; kA
